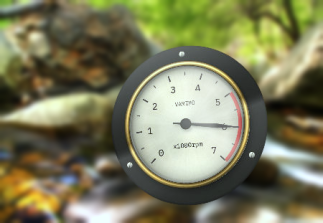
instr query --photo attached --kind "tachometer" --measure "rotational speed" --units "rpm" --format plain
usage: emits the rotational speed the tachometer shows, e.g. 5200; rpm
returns 6000; rpm
